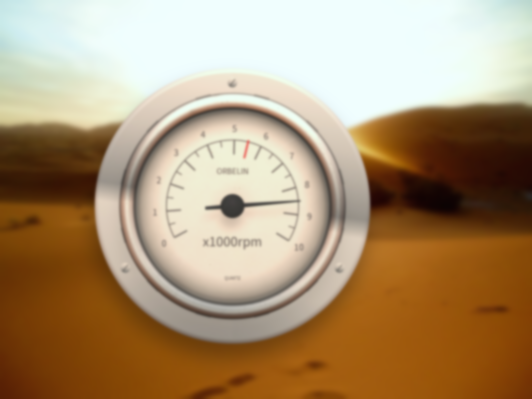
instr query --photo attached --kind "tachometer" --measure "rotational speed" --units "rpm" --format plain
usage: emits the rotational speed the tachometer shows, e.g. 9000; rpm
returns 8500; rpm
